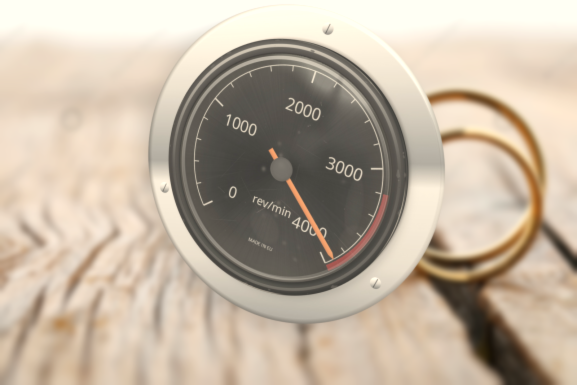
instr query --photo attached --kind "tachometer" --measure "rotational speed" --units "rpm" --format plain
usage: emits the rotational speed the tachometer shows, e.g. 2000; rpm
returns 3900; rpm
